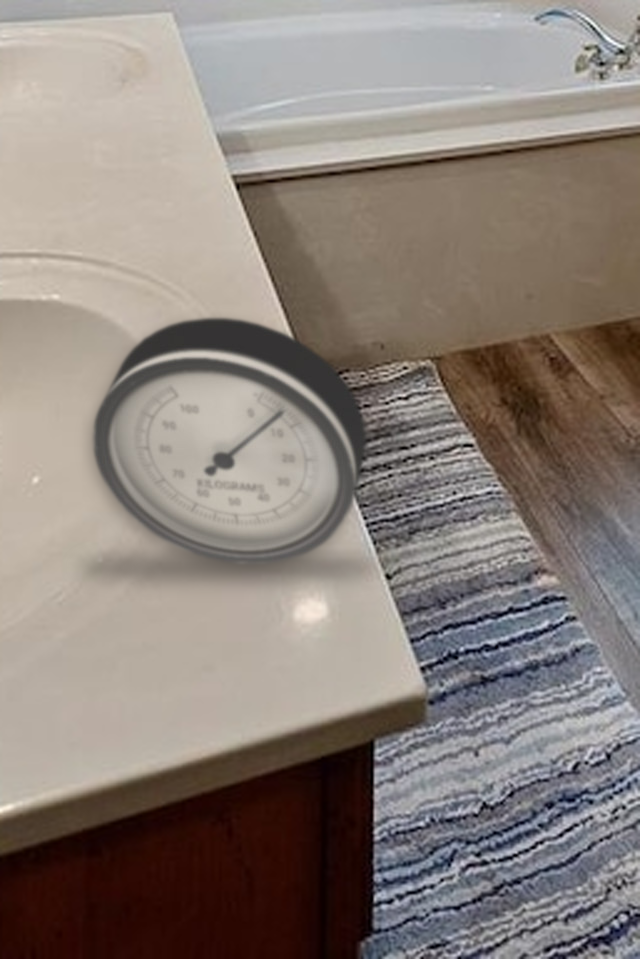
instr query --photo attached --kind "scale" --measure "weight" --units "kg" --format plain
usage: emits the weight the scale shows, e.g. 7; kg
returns 5; kg
